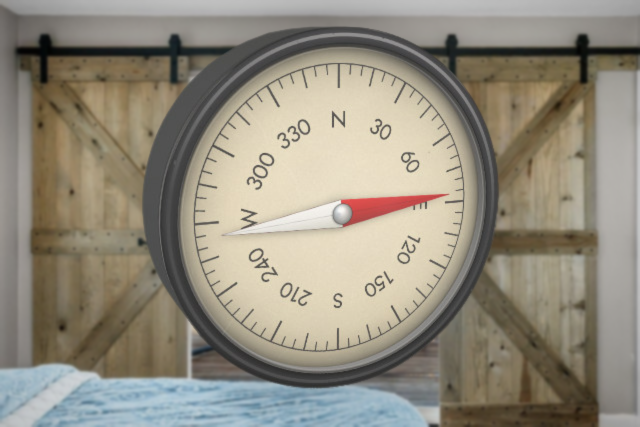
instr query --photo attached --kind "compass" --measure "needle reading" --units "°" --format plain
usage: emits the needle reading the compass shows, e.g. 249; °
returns 85; °
